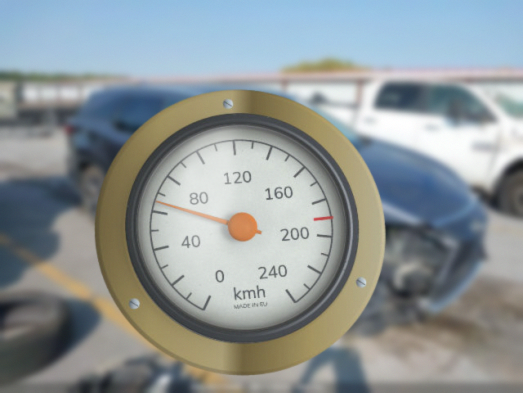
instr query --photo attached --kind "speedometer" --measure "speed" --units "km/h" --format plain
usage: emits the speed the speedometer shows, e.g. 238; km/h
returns 65; km/h
